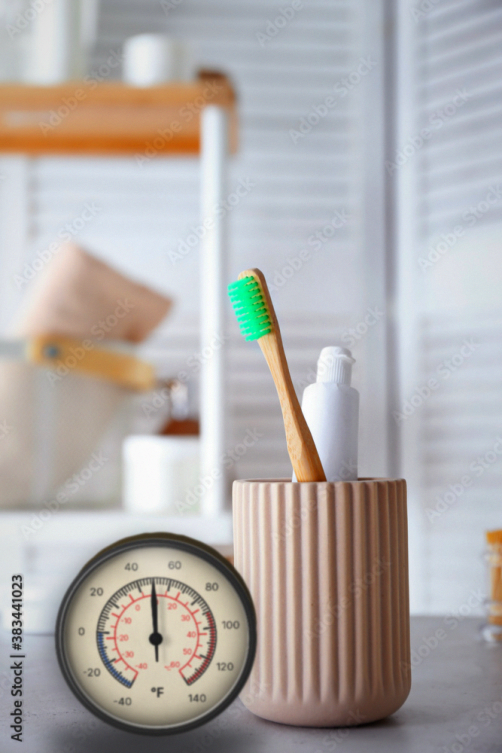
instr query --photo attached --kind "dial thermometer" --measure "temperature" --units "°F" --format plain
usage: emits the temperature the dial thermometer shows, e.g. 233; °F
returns 50; °F
